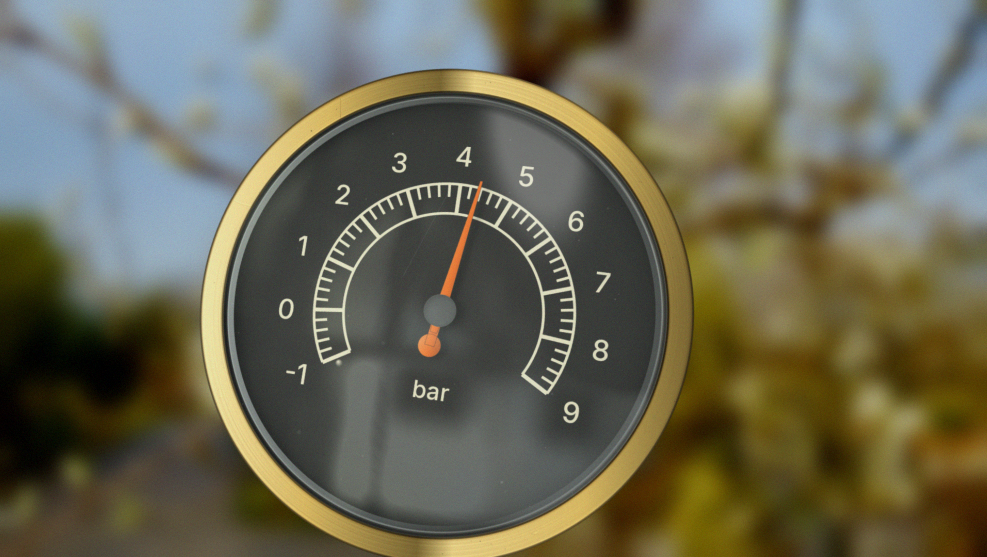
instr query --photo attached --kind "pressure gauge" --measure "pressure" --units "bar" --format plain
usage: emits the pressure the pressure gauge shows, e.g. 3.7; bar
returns 4.4; bar
